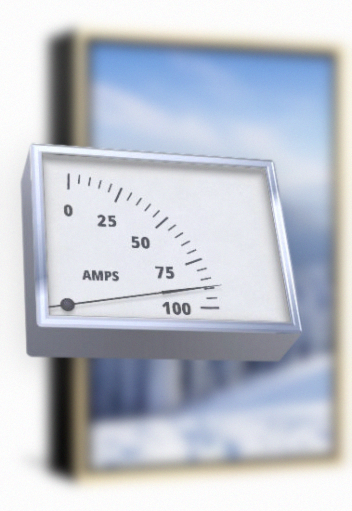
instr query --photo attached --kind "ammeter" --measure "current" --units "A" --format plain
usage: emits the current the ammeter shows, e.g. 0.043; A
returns 90; A
